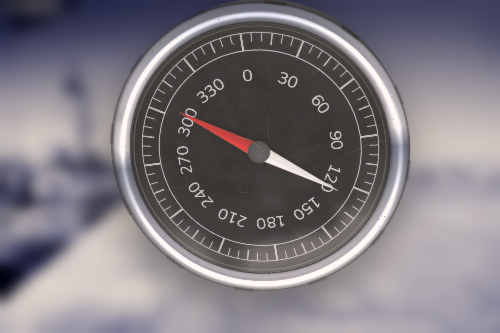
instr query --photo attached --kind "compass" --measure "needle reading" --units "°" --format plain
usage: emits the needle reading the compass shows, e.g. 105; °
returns 305; °
